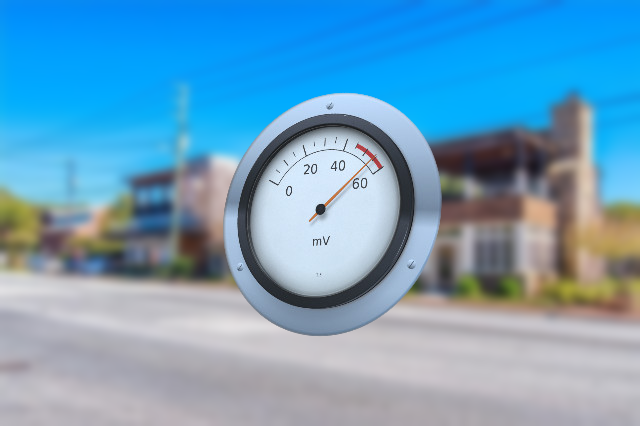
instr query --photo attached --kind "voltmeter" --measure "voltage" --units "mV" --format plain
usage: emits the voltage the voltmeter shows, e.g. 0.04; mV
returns 55; mV
